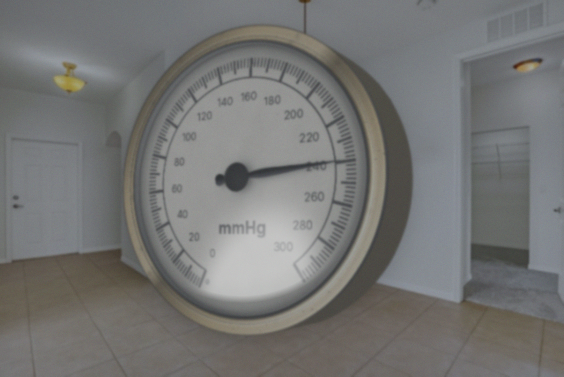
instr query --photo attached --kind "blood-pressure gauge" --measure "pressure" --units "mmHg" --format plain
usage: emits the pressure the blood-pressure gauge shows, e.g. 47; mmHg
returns 240; mmHg
